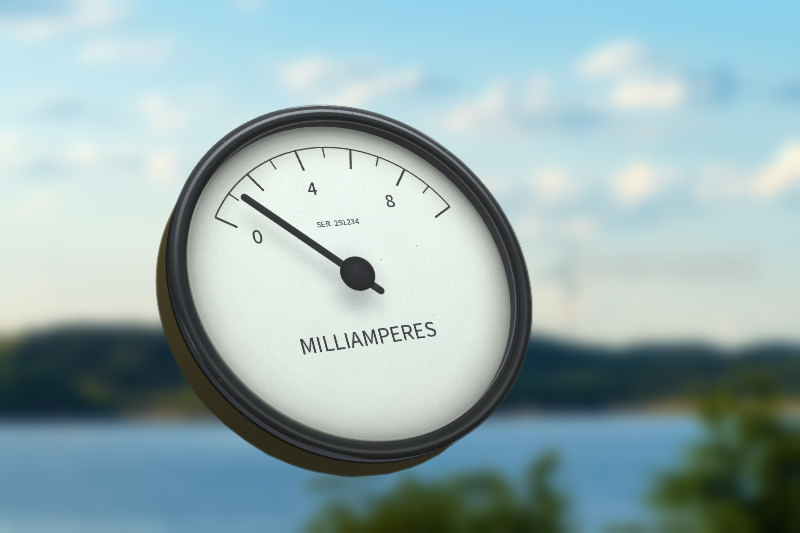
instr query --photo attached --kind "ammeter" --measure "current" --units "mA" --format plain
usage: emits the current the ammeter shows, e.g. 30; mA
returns 1; mA
